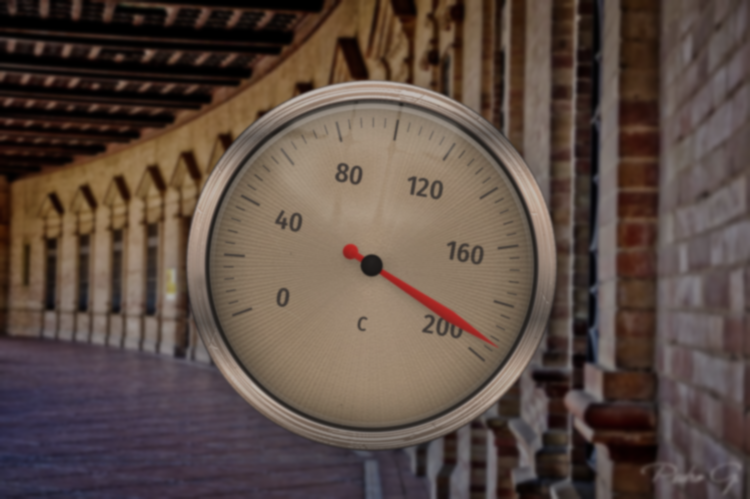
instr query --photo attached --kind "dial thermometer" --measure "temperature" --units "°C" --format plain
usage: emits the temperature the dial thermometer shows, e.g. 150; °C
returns 194; °C
